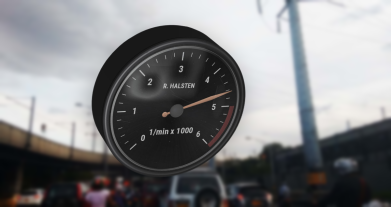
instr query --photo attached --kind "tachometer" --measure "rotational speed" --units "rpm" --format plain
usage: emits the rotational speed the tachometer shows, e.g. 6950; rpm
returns 4600; rpm
